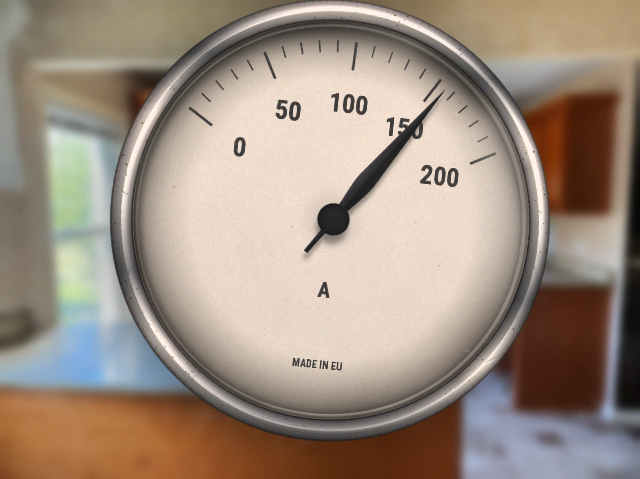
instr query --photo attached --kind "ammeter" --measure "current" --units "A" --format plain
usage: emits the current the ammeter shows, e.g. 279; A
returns 155; A
